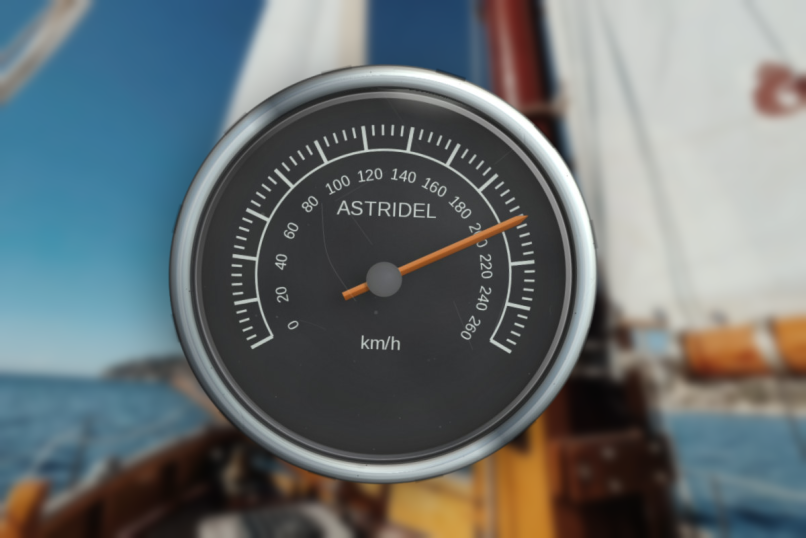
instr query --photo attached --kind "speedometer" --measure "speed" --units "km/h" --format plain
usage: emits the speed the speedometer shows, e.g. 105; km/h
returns 200; km/h
